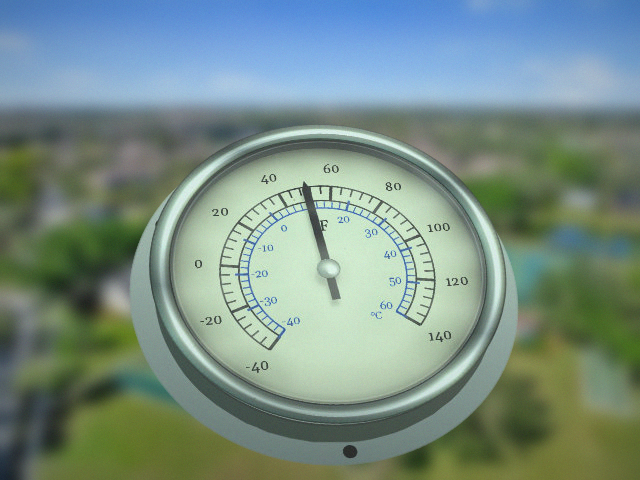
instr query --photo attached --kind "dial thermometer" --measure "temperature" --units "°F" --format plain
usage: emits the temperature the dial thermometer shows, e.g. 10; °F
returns 50; °F
